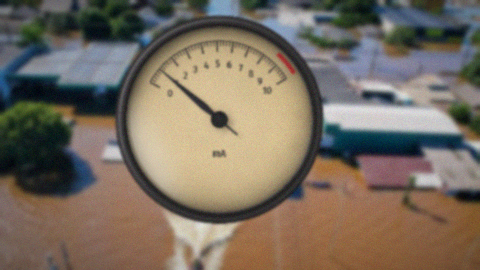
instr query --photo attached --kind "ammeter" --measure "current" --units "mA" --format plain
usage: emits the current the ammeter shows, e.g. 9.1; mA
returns 1; mA
